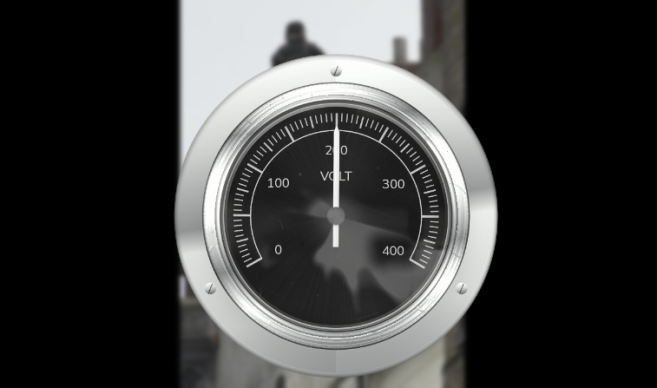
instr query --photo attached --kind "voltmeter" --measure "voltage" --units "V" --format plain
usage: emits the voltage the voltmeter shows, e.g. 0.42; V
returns 200; V
